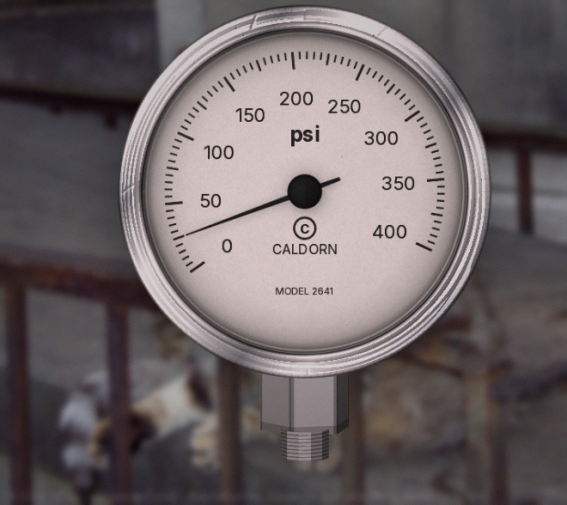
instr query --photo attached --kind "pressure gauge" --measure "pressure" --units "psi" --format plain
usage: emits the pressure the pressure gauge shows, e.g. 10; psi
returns 25; psi
